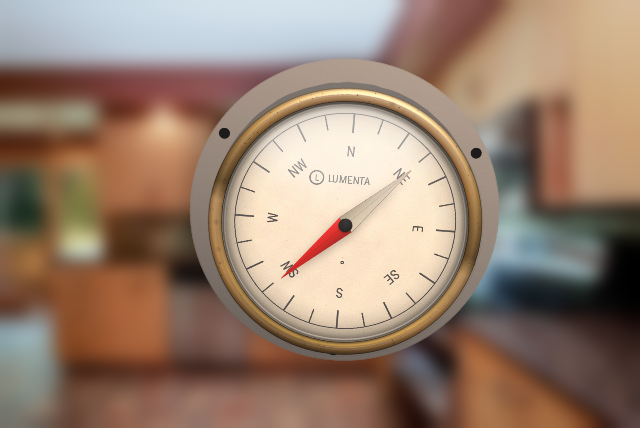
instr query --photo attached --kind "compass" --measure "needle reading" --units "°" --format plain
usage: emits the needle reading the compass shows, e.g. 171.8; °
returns 225; °
